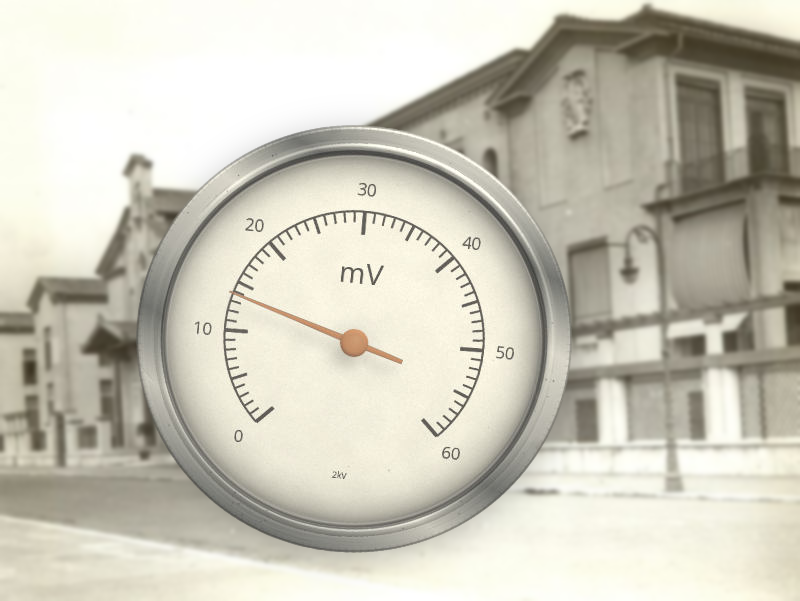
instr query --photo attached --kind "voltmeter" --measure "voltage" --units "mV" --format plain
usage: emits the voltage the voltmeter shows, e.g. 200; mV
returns 14; mV
